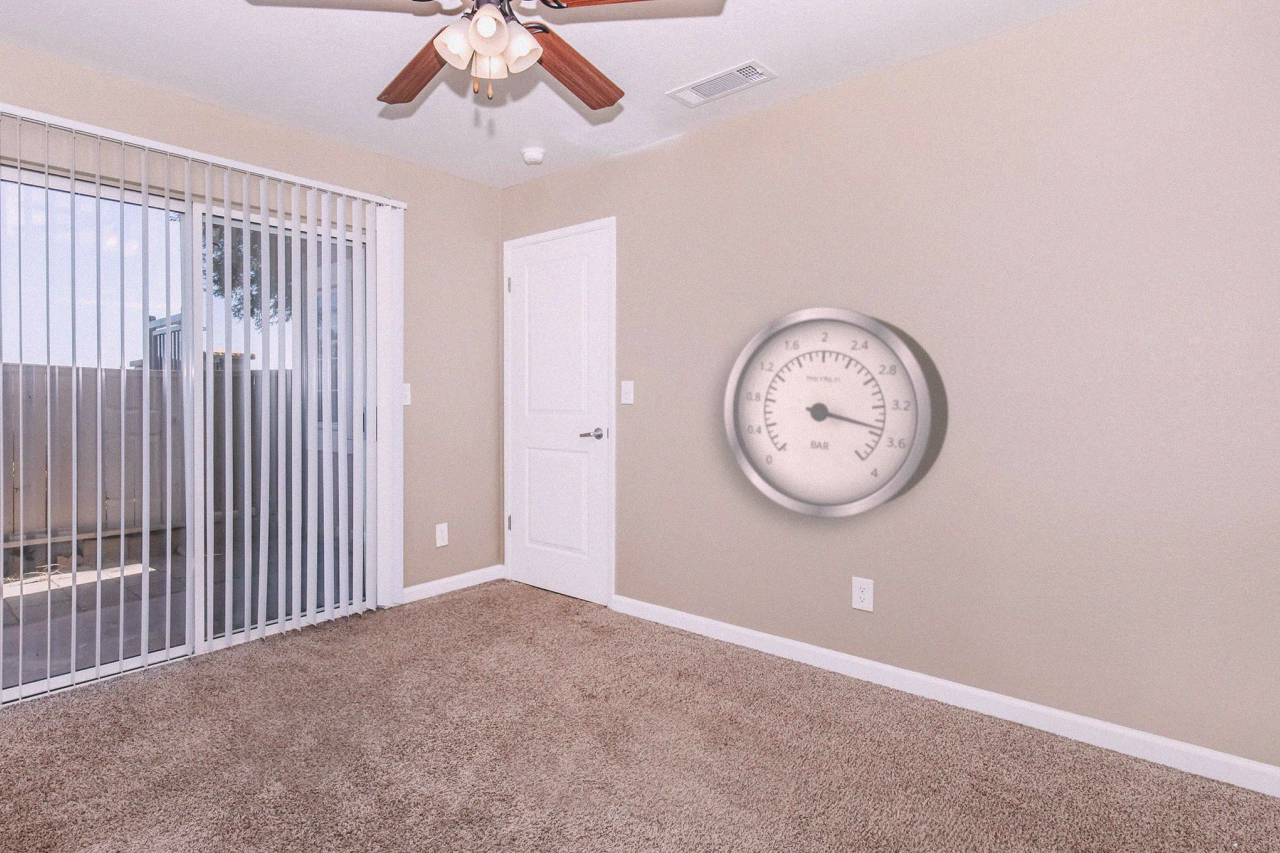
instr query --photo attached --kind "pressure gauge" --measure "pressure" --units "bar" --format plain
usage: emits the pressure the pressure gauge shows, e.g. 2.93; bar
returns 3.5; bar
